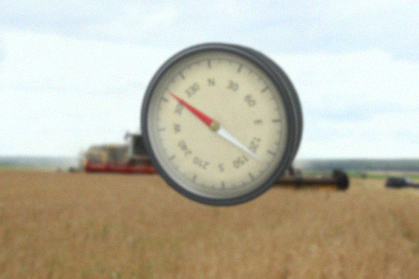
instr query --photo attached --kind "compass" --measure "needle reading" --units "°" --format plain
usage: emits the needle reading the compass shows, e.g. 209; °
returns 310; °
